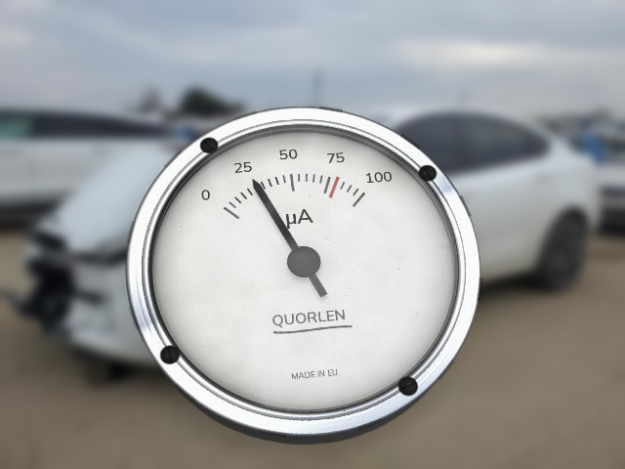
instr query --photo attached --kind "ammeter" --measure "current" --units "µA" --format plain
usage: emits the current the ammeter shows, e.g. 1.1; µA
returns 25; µA
